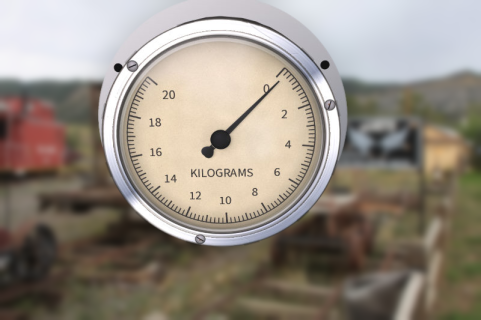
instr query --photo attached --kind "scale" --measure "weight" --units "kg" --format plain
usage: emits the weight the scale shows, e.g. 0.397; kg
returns 0.2; kg
